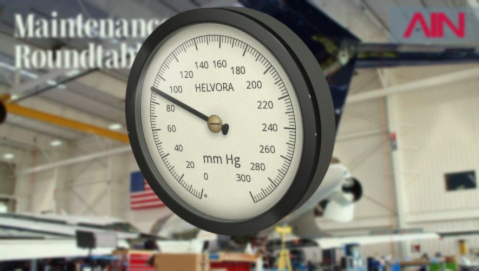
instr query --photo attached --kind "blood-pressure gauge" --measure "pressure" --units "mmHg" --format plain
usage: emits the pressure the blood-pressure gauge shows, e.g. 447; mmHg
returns 90; mmHg
